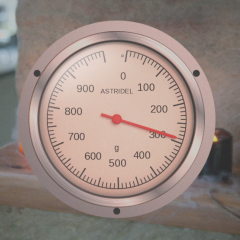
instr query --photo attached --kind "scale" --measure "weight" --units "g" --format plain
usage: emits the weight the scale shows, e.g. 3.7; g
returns 290; g
